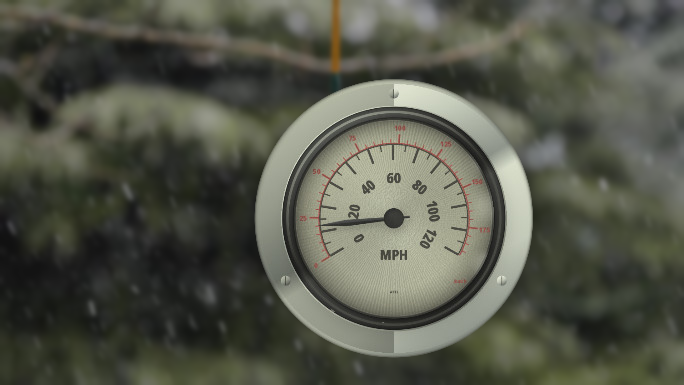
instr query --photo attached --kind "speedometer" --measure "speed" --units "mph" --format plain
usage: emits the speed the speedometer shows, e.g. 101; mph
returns 12.5; mph
